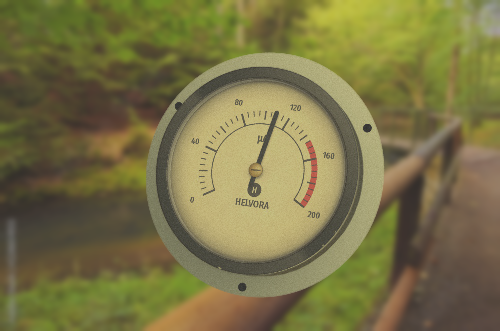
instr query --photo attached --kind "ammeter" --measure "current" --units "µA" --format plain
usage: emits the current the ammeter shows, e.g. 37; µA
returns 110; µA
